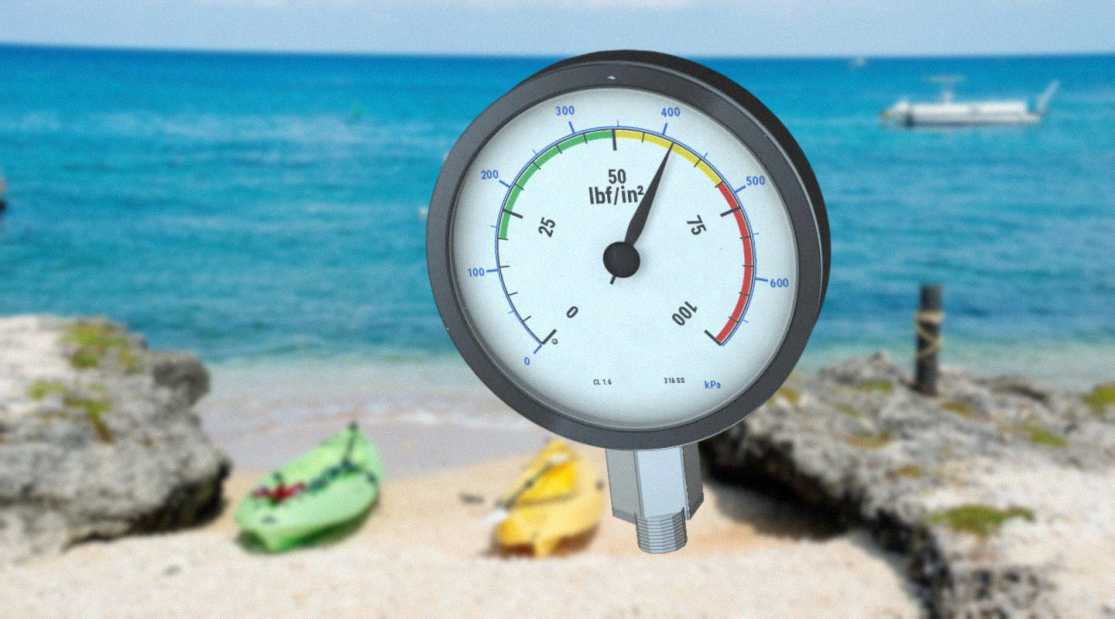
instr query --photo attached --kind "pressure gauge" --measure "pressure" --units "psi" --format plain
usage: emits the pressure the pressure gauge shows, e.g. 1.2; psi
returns 60; psi
